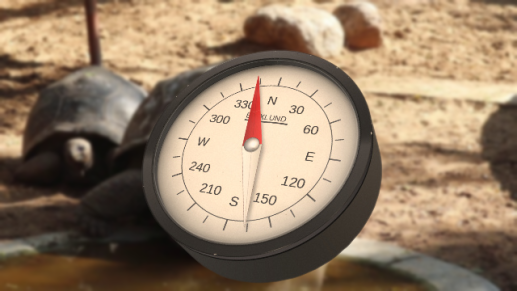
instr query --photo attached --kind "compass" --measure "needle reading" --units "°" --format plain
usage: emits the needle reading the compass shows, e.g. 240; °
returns 345; °
